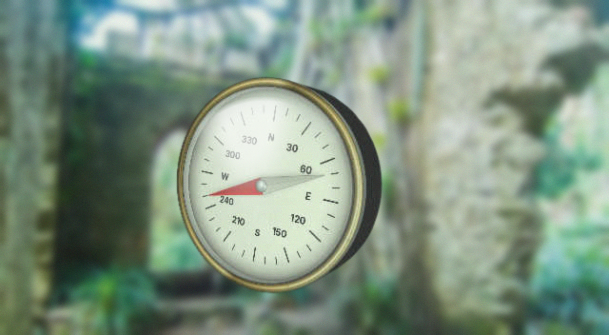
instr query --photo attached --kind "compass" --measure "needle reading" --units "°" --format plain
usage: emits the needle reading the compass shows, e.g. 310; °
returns 250; °
